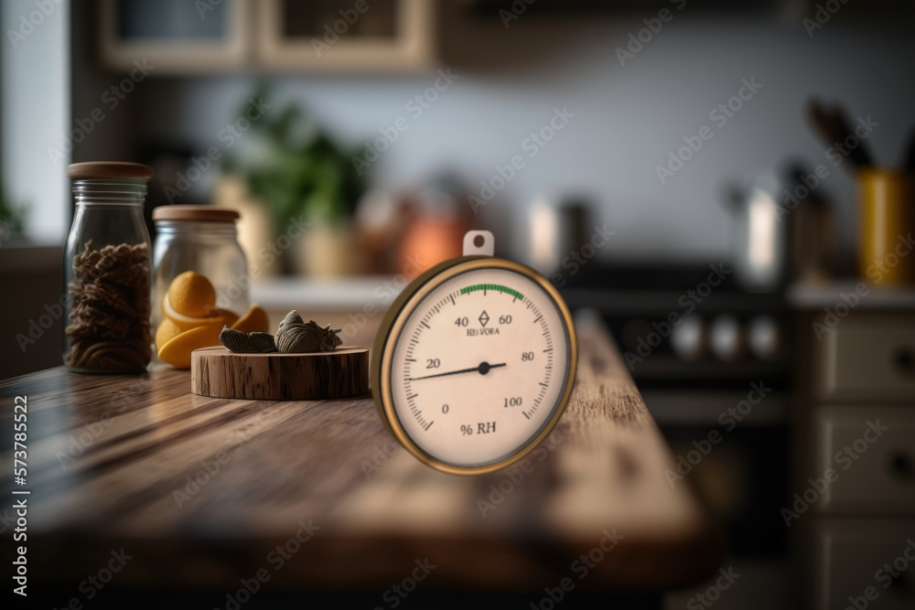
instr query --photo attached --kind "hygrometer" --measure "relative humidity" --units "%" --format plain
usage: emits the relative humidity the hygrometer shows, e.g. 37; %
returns 15; %
